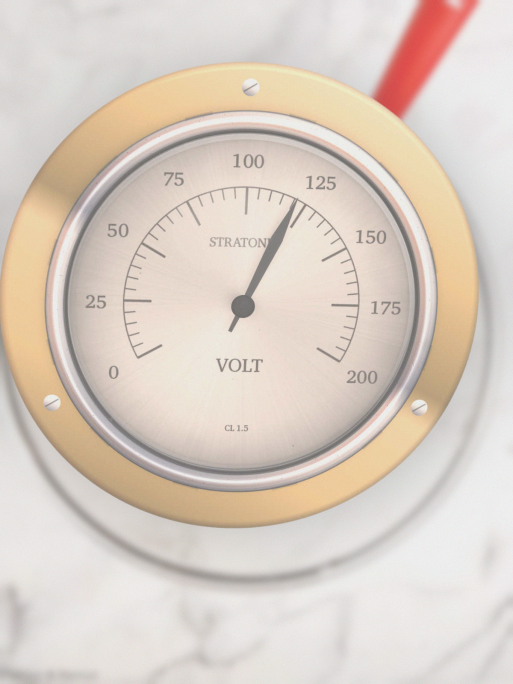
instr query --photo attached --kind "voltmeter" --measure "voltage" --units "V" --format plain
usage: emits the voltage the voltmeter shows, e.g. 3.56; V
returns 120; V
